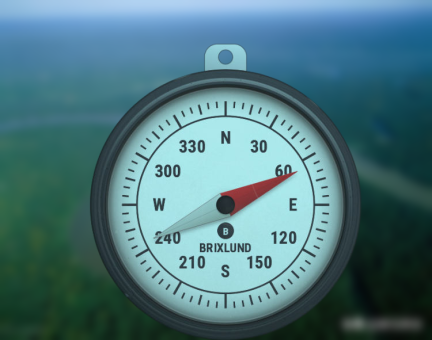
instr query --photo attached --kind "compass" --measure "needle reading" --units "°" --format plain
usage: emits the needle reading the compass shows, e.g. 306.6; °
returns 65; °
